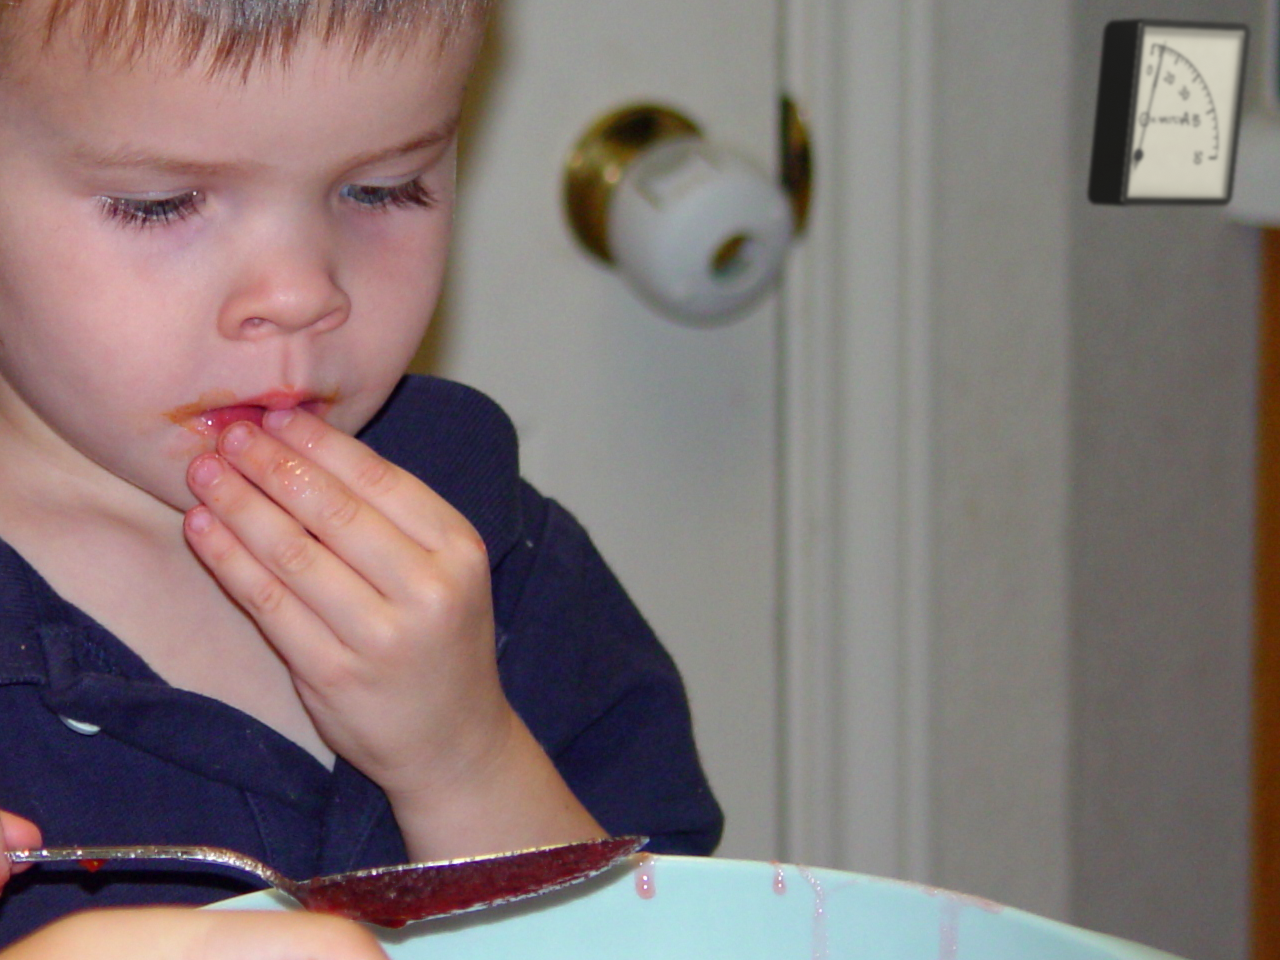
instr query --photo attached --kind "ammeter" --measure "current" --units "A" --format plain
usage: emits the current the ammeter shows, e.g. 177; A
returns 10; A
